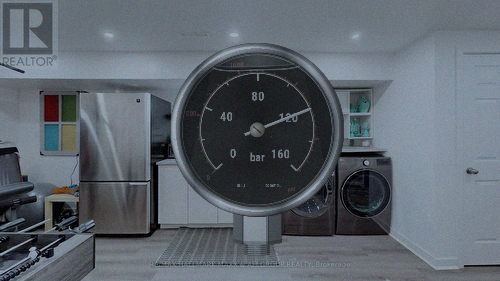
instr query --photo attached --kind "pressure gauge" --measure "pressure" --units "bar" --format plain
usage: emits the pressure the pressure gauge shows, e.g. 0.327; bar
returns 120; bar
